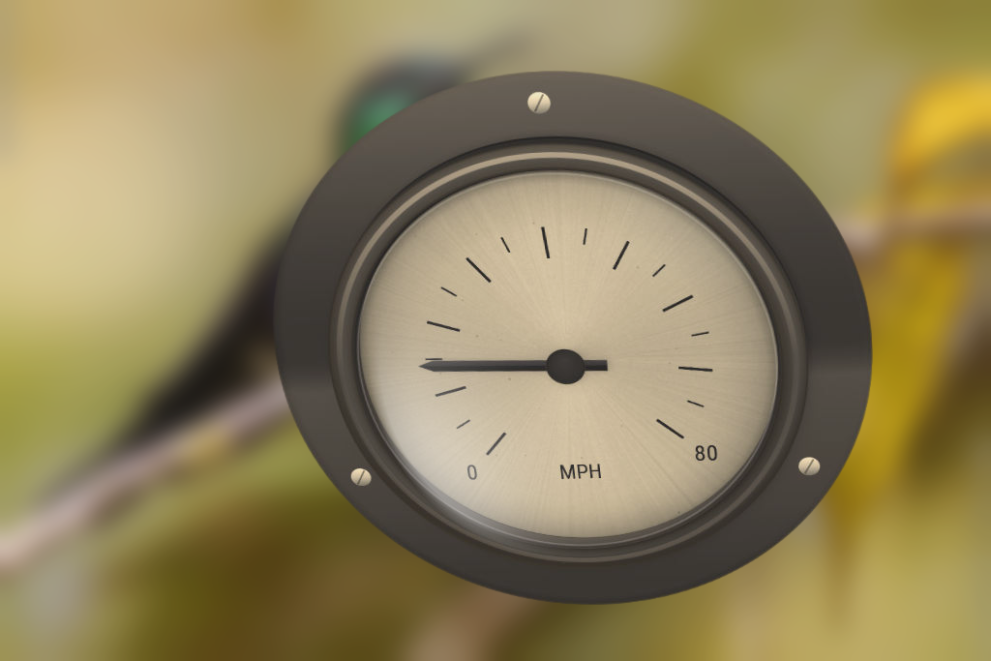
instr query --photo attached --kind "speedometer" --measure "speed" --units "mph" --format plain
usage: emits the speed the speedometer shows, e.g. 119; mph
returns 15; mph
